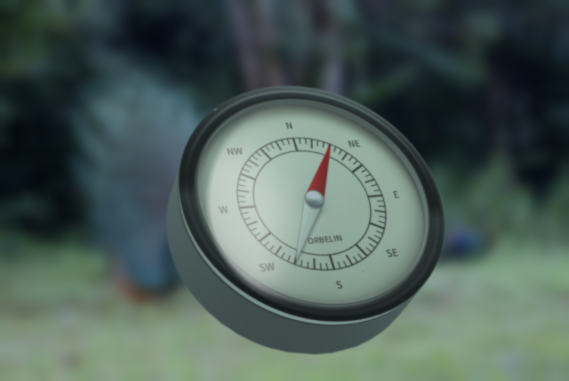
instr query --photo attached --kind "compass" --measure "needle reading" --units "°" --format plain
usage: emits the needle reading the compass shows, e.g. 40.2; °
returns 30; °
